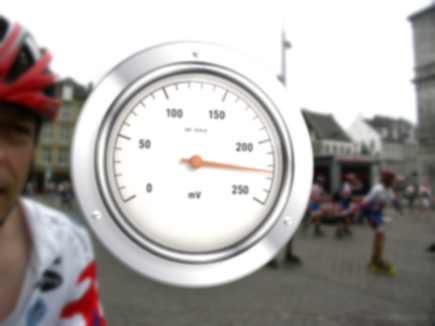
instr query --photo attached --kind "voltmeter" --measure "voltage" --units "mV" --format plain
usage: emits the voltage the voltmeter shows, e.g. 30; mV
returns 225; mV
